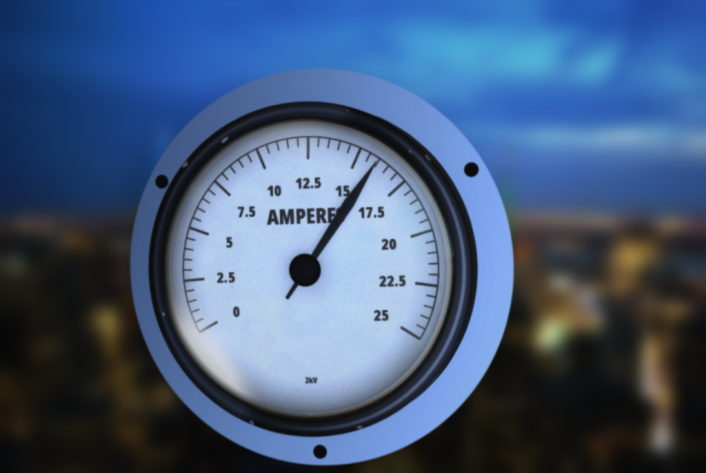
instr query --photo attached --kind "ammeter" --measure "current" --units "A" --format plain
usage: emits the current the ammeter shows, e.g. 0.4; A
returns 16; A
